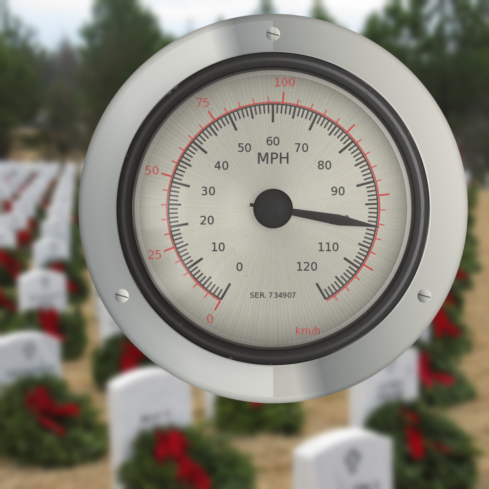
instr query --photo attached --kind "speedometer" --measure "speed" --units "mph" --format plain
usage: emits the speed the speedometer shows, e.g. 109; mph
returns 100; mph
